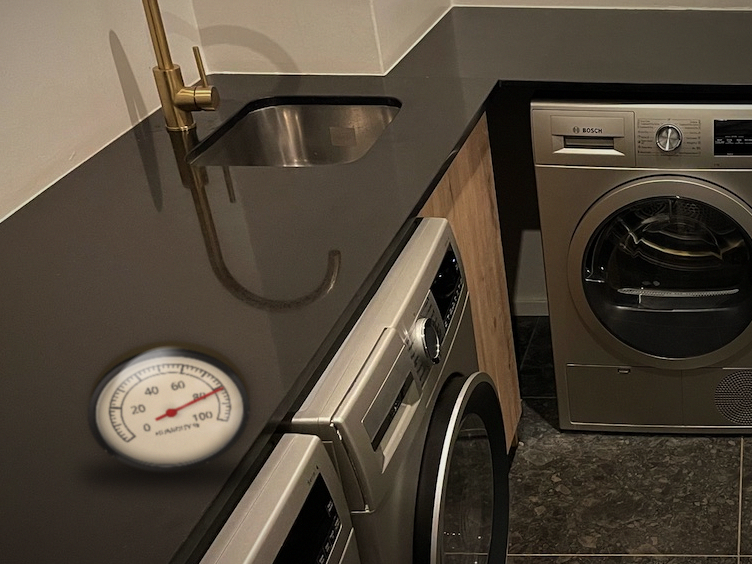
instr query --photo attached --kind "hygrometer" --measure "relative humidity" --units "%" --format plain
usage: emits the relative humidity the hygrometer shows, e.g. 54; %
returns 80; %
